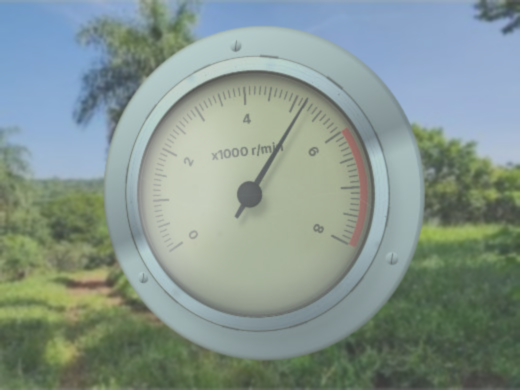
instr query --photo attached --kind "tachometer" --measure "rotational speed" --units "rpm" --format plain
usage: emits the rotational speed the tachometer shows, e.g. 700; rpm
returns 5200; rpm
